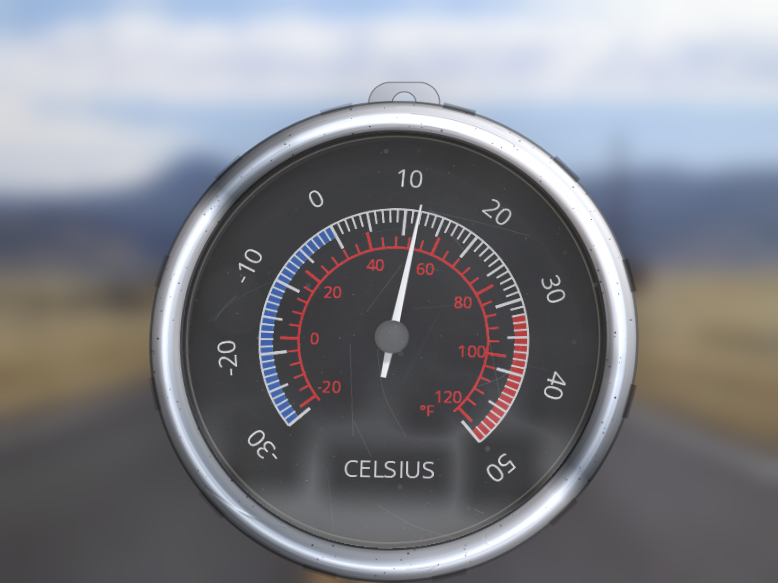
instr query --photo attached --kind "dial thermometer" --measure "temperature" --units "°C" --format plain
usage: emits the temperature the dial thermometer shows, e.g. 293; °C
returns 12; °C
